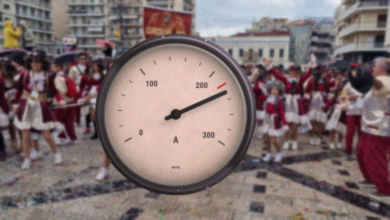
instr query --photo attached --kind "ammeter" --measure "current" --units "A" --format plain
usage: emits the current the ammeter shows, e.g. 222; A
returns 230; A
